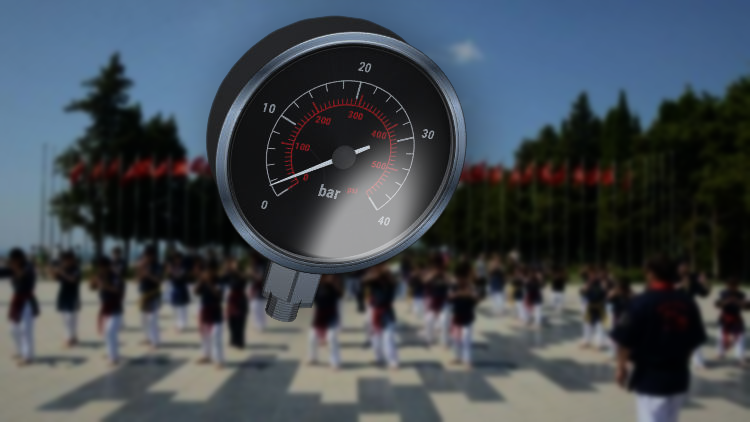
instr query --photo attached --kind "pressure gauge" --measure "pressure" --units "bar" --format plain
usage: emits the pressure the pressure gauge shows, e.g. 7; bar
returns 2; bar
